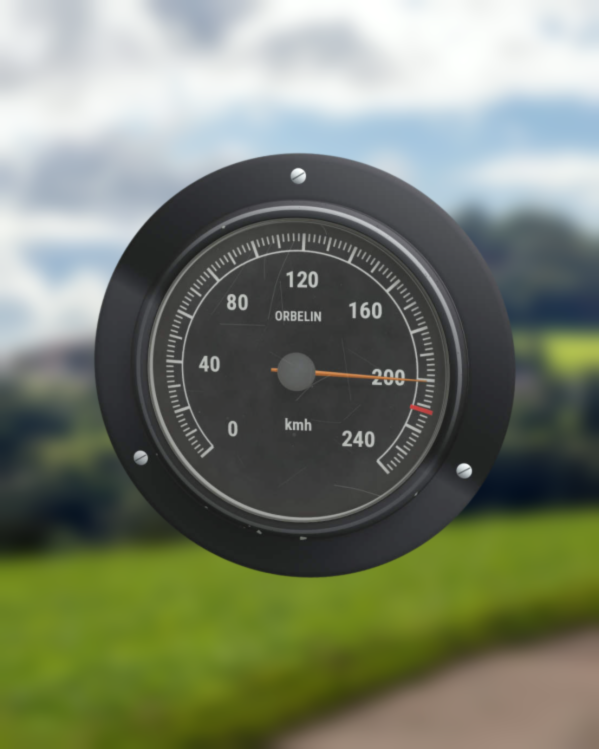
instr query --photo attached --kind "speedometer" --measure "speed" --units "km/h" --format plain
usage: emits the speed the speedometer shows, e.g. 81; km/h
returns 200; km/h
